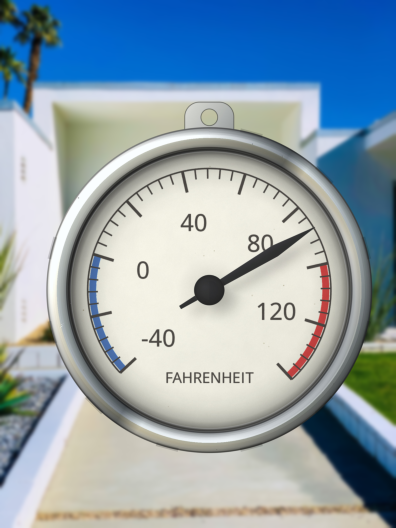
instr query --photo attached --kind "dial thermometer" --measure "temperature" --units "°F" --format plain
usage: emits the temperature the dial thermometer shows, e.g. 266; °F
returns 88; °F
